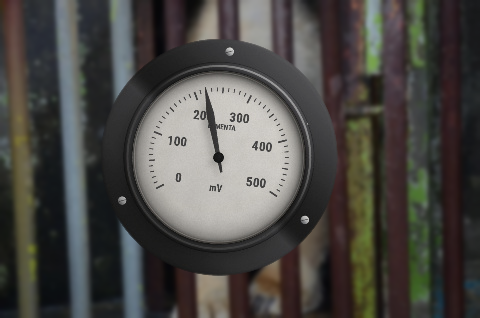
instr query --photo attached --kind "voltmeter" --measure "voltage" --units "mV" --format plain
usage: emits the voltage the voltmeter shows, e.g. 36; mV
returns 220; mV
